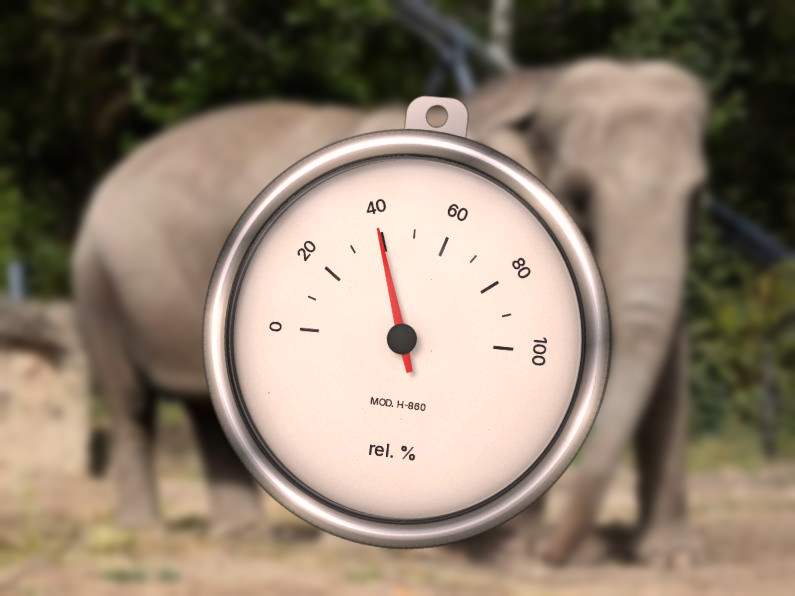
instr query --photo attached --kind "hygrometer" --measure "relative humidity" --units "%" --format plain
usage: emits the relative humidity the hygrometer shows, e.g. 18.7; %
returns 40; %
